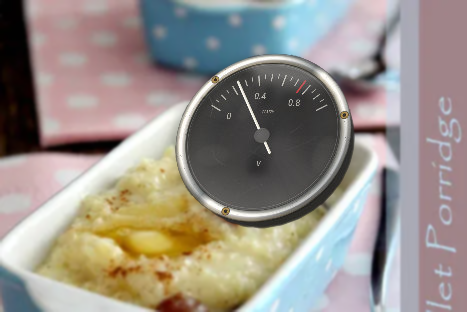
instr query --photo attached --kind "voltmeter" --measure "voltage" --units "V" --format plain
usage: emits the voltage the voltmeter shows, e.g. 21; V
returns 0.25; V
